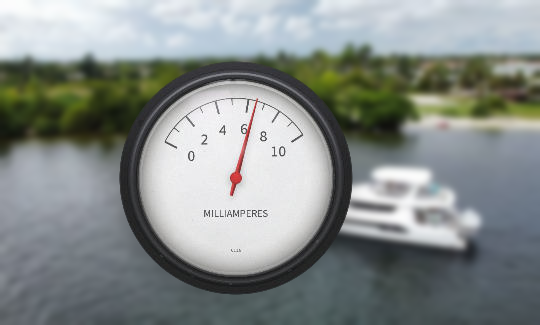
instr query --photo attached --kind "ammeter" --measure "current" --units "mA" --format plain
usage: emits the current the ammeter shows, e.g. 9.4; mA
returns 6.5; mA
